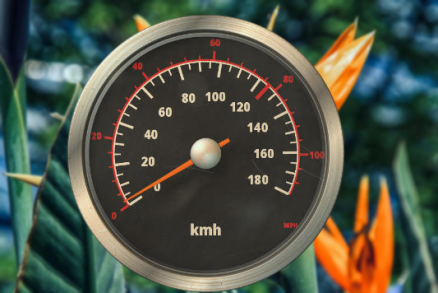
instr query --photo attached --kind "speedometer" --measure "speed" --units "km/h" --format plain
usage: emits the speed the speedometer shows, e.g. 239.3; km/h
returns 2.5; km/h
